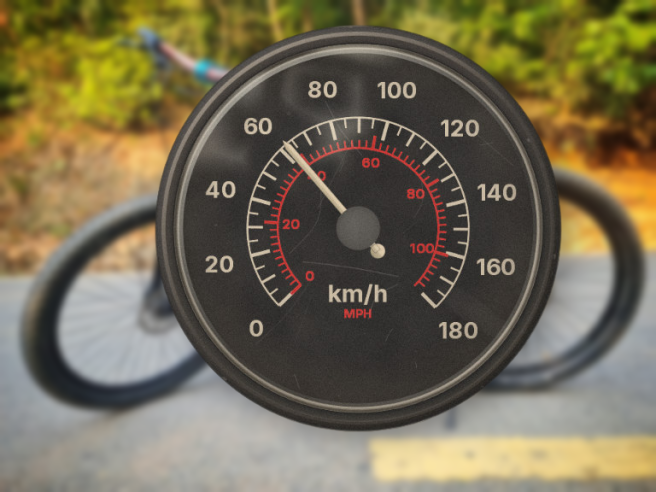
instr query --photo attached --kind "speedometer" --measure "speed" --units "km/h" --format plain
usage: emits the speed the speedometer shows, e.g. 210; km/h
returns 62.5; km/h
